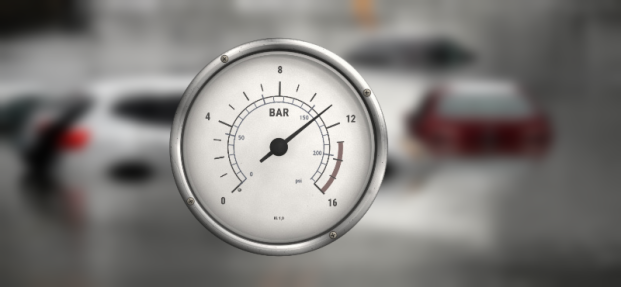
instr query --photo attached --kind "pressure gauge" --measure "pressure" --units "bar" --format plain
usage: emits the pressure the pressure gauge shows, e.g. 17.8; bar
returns 11; bar
